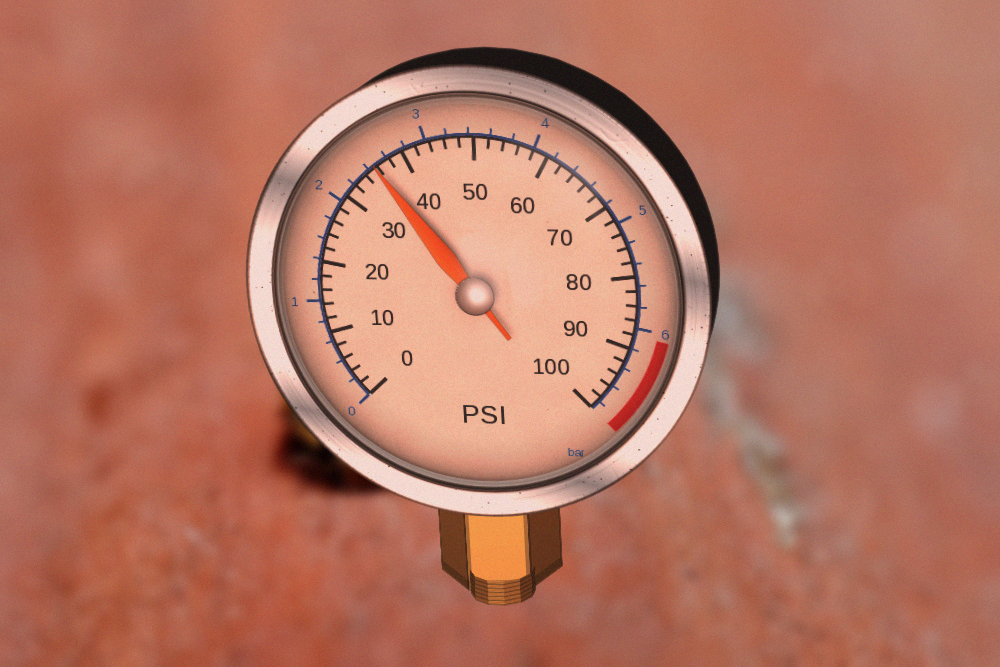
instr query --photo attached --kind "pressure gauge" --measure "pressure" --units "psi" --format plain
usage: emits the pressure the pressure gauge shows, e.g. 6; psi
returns 36; psi
